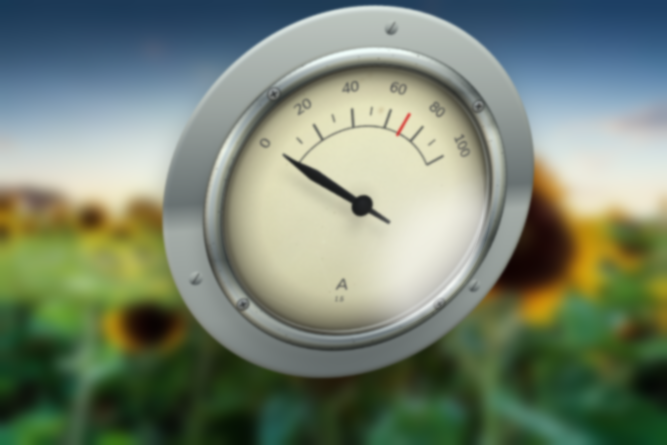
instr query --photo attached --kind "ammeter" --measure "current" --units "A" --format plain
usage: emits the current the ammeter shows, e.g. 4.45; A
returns 0; A
